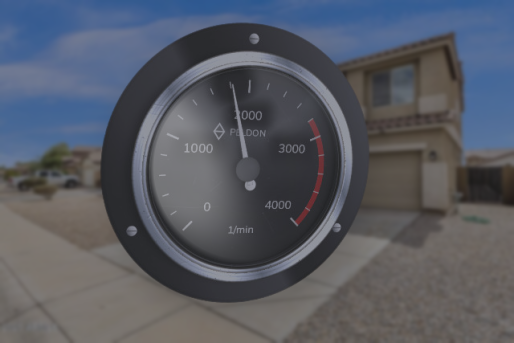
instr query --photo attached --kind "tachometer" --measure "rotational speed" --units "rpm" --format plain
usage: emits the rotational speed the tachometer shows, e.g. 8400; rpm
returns 1800; rpm
